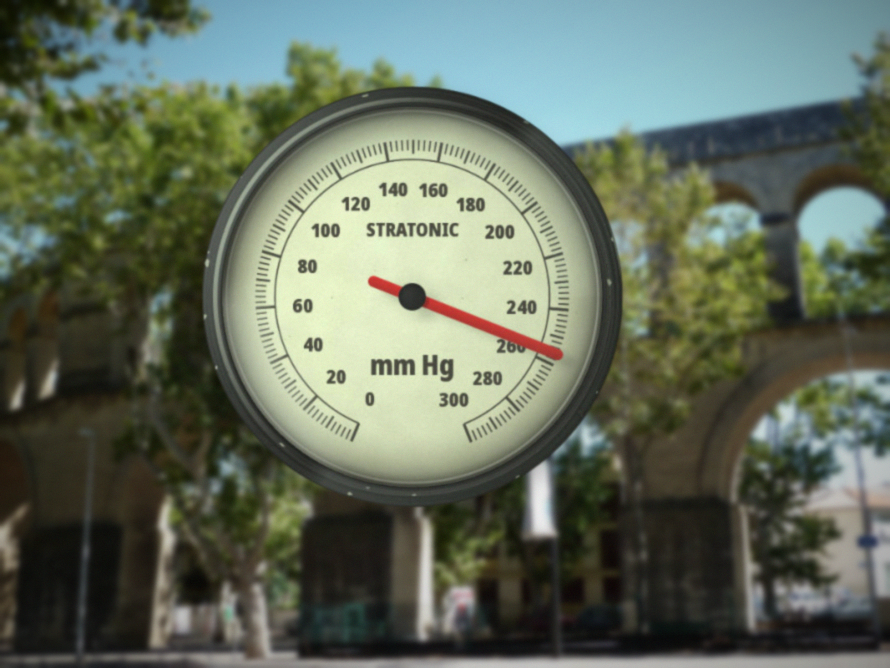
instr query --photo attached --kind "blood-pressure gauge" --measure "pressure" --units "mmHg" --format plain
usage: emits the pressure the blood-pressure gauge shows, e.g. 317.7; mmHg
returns 256; mmHg
